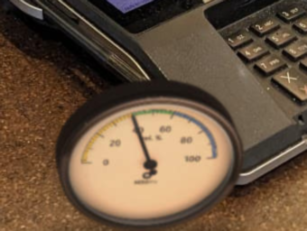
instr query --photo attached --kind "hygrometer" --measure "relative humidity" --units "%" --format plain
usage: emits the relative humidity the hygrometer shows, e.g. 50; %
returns 40; %
